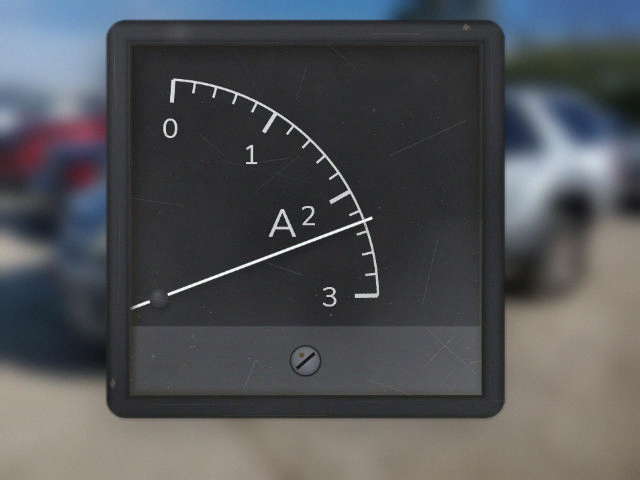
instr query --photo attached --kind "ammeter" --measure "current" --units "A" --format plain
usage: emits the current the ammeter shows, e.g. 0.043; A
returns 2.3; A
